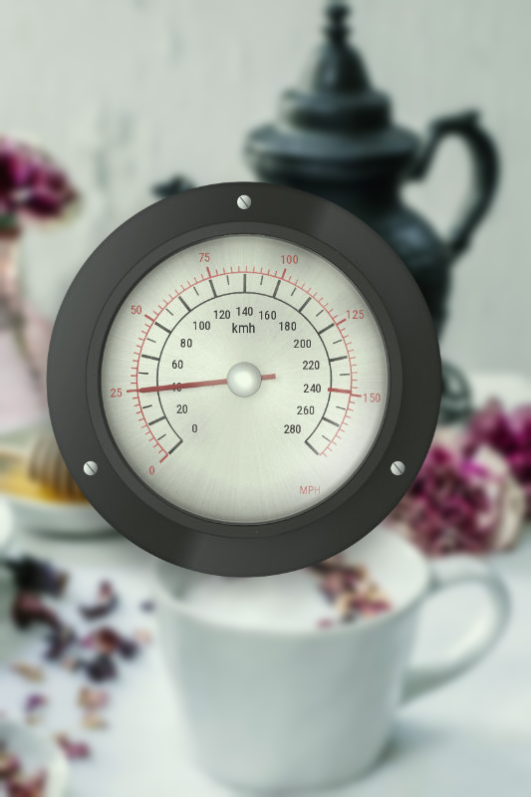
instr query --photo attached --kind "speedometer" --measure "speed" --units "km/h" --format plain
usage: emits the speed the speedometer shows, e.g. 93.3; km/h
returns 40; km/h
